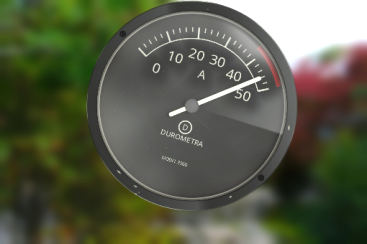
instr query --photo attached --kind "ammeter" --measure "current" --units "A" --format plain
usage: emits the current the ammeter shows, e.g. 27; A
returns 46; A
